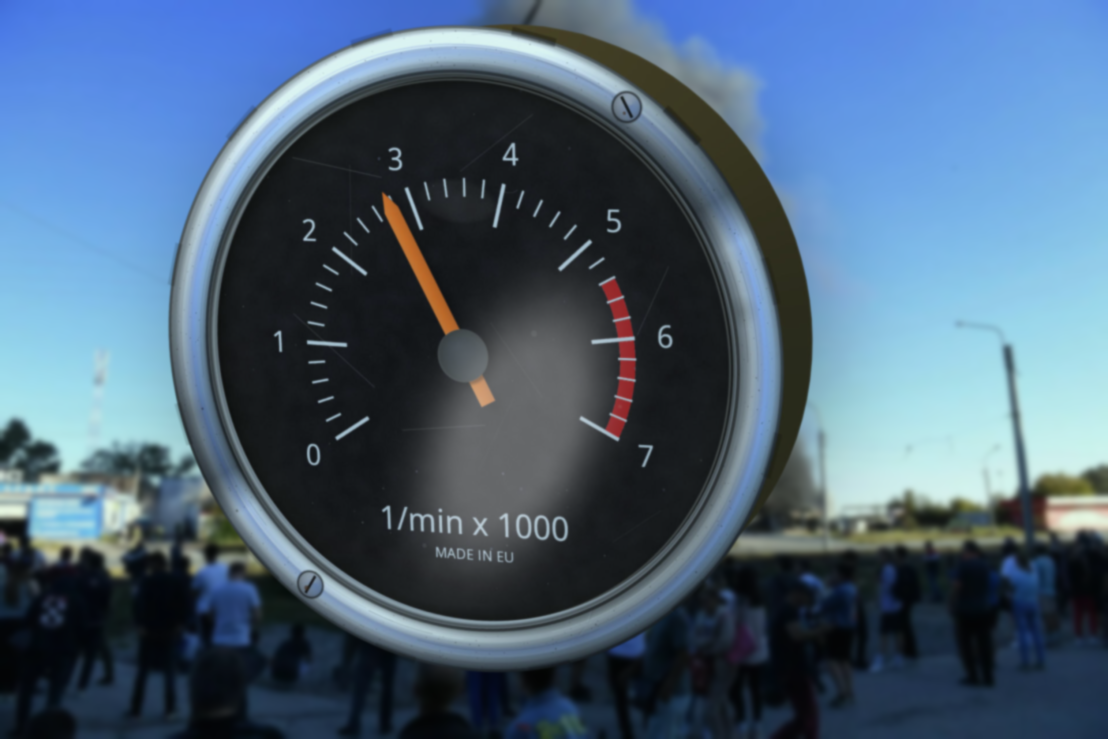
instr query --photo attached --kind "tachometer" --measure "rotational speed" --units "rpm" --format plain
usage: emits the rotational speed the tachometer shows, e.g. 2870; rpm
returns 2800; rpm
